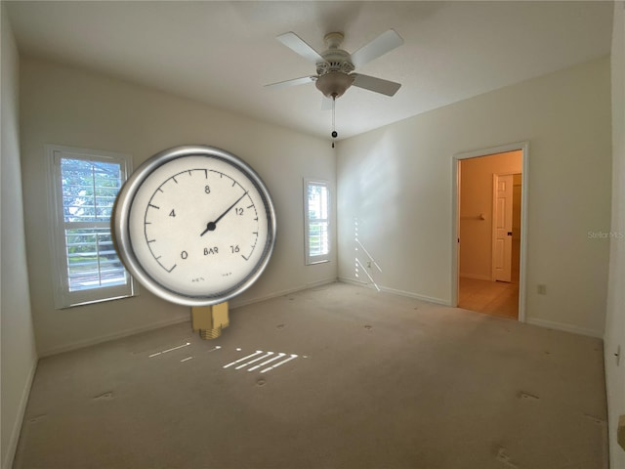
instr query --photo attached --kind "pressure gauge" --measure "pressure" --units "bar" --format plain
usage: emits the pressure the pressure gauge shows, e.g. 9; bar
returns 11; bar
